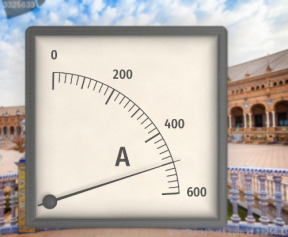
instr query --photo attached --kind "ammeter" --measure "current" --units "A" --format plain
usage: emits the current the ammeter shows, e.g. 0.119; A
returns 500; A
